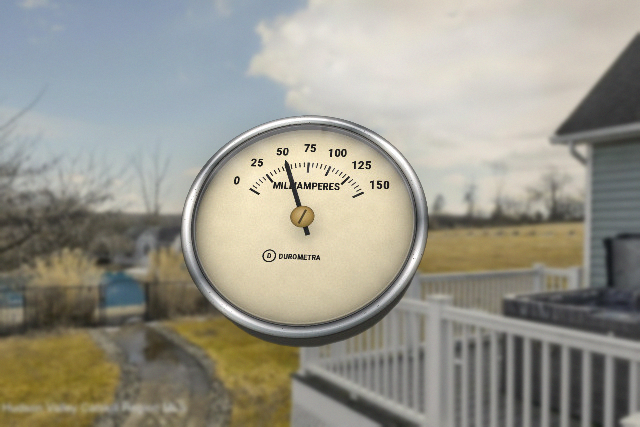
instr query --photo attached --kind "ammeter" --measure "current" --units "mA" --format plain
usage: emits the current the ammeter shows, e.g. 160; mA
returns 50; mA
